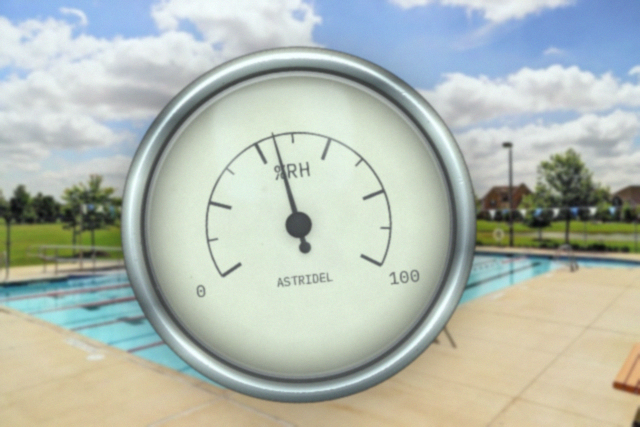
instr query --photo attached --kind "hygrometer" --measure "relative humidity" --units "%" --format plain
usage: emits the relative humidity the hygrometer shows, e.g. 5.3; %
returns 45; %
